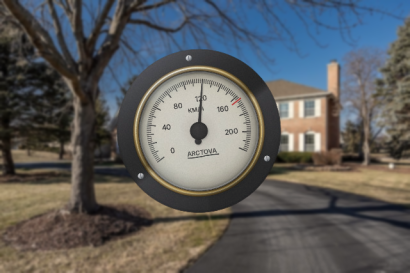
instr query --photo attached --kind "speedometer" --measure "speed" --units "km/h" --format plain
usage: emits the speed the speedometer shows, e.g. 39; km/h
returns 120; km/h
